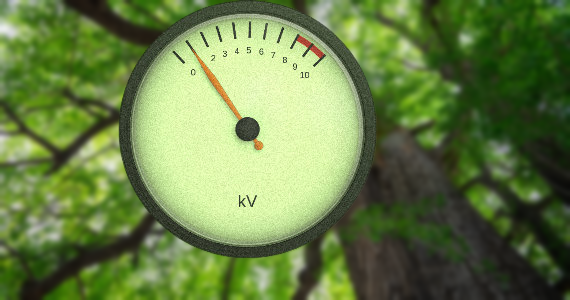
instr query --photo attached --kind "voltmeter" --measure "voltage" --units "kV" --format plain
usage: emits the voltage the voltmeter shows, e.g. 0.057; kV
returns 1; kV
